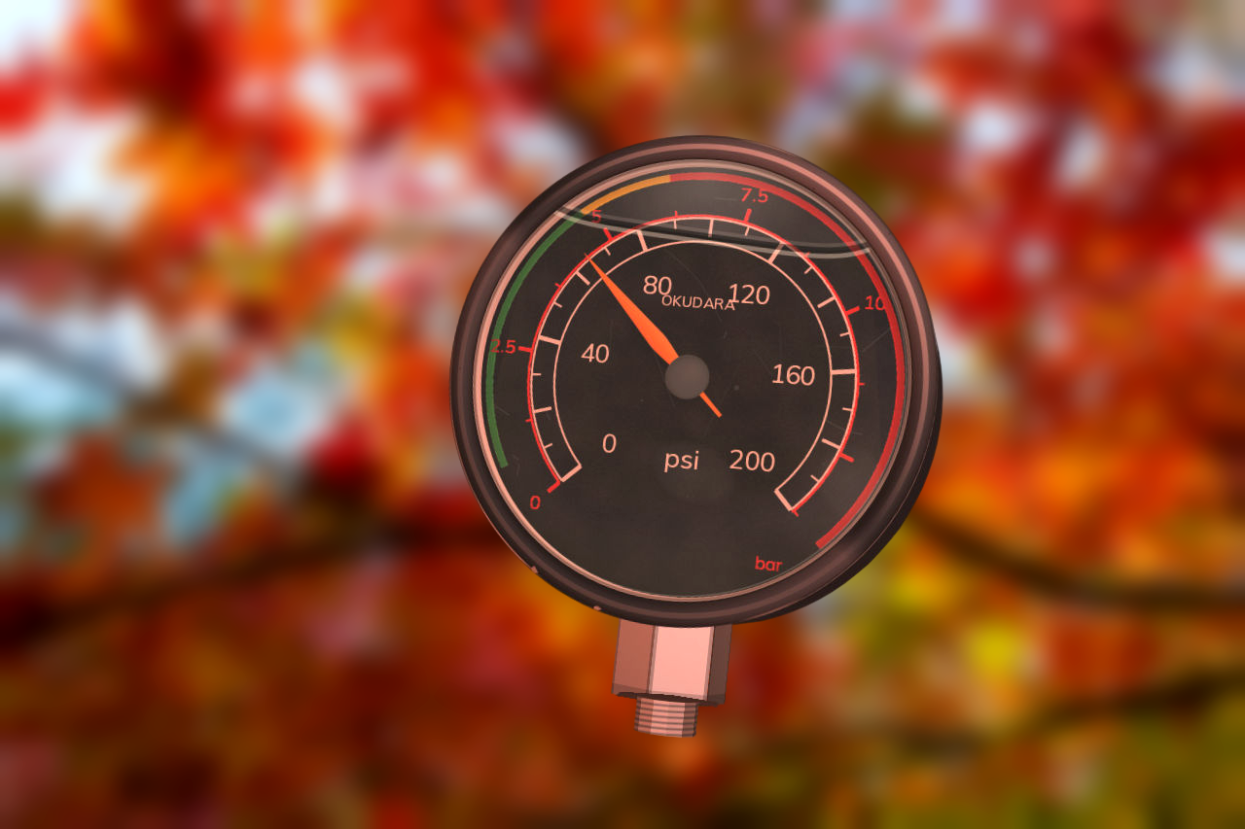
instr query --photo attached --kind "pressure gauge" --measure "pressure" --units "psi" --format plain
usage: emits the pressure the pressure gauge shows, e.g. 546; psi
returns 65; psi
